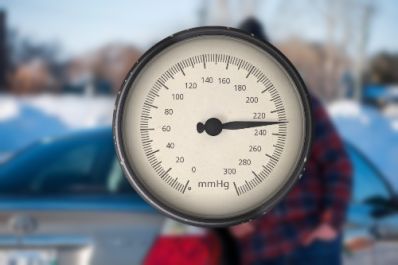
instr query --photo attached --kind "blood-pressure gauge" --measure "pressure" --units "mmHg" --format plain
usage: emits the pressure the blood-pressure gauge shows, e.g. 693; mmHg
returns 230; mmHg
